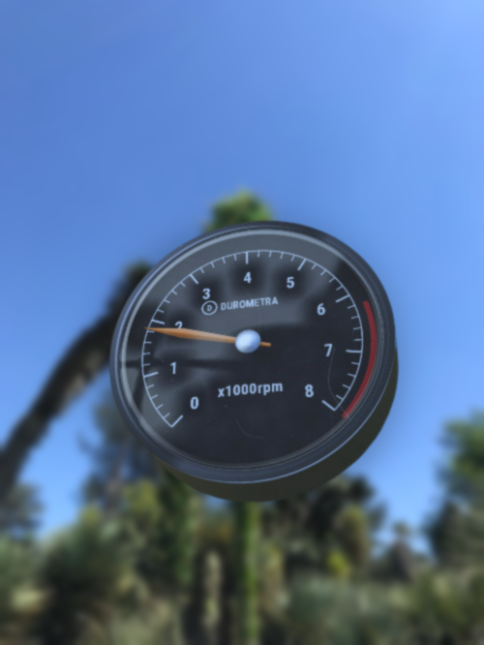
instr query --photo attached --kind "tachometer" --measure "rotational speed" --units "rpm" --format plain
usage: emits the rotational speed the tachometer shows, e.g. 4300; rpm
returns 1800; rpm
